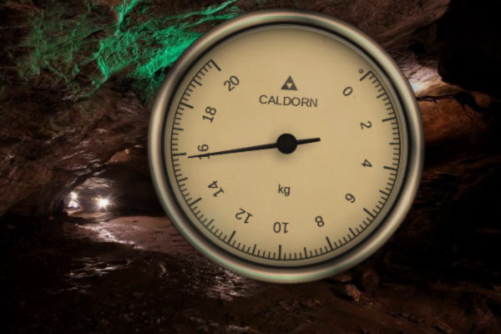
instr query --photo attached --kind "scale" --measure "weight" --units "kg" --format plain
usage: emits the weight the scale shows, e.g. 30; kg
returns 15.8; kg
